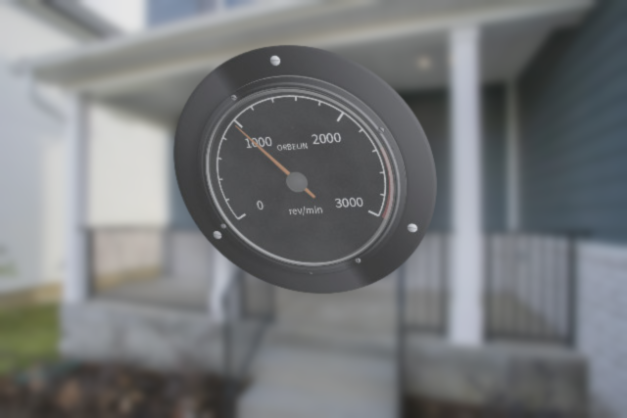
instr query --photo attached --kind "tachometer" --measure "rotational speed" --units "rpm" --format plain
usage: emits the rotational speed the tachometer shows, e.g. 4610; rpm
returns 1000; rpm
